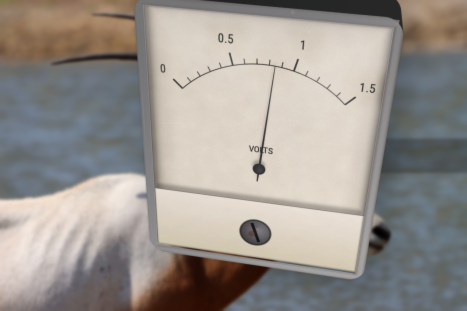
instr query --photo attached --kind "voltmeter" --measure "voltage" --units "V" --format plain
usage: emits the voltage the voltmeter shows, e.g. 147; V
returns 0.85; V
